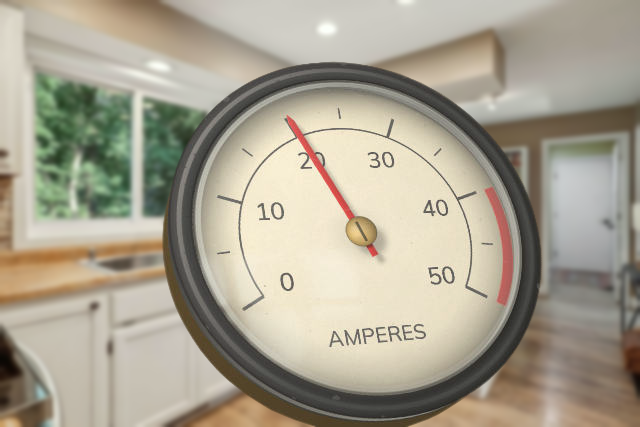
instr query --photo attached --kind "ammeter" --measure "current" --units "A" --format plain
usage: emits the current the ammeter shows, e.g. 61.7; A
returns 20; A
